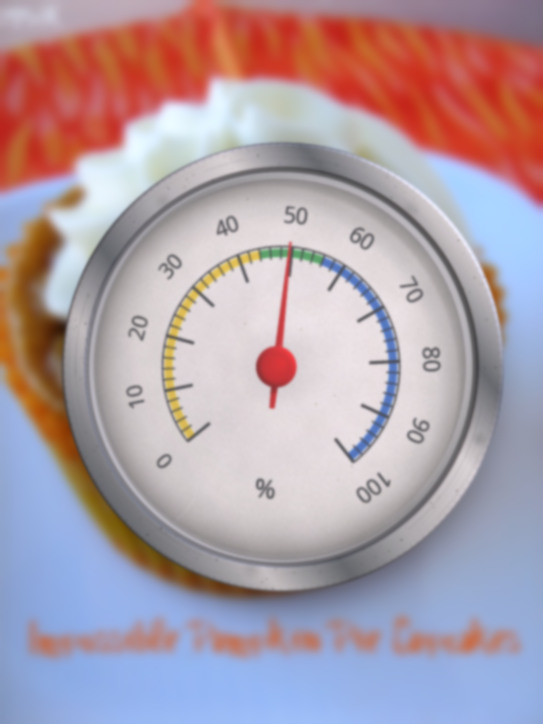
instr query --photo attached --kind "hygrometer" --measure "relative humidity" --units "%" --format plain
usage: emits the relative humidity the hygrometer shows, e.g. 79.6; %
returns 50; %
